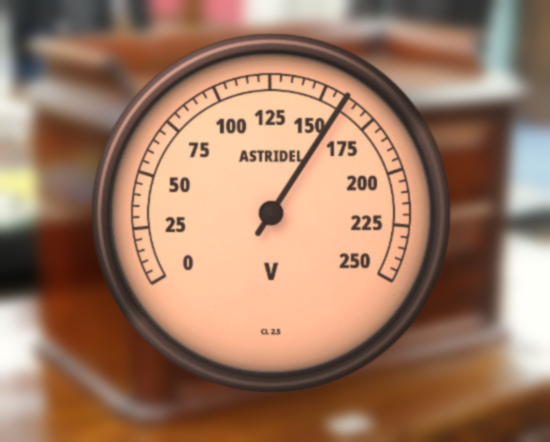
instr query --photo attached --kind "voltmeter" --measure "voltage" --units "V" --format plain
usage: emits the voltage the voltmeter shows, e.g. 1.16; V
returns 160; V
